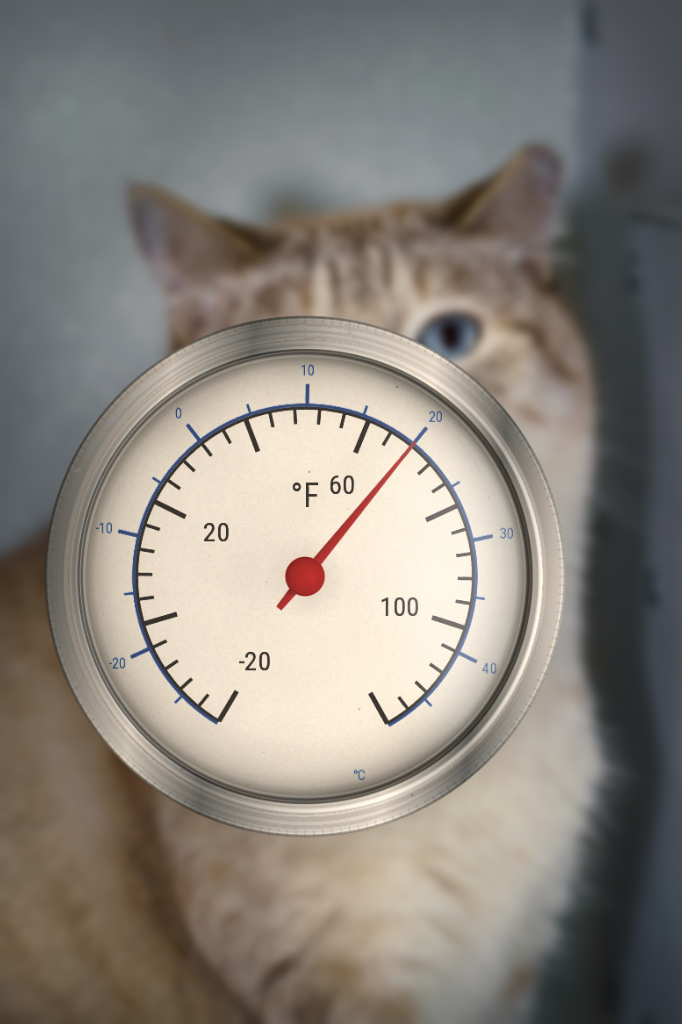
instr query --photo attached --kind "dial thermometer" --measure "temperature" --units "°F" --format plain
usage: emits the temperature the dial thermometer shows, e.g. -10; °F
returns 68; °F
